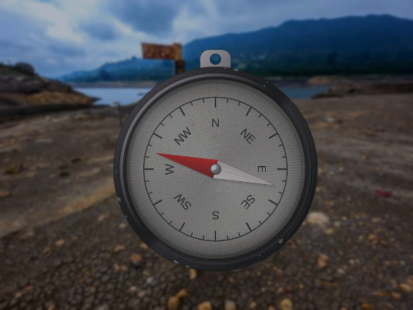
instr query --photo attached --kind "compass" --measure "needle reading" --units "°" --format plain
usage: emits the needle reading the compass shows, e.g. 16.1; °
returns 285; °
